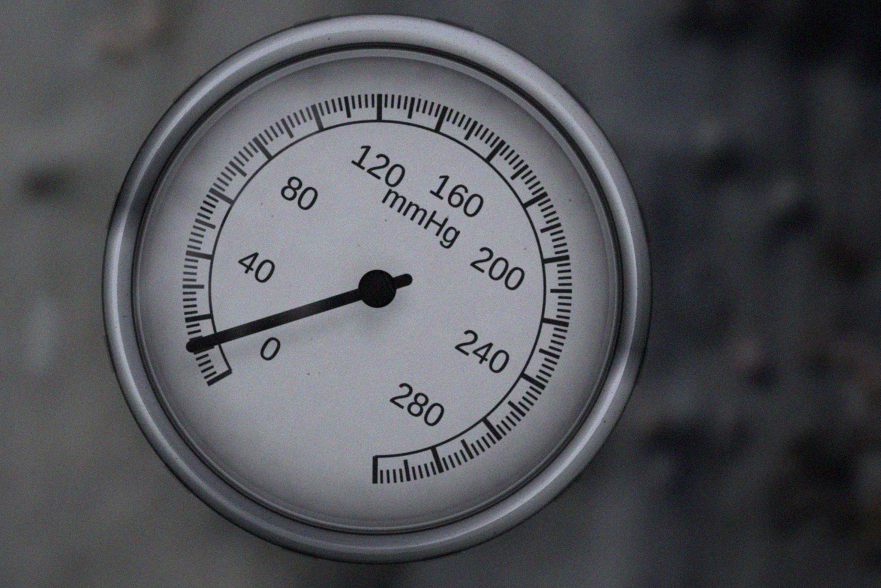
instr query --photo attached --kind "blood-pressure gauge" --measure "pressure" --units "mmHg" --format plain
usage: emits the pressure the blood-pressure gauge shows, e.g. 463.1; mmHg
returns 12; mmHg
